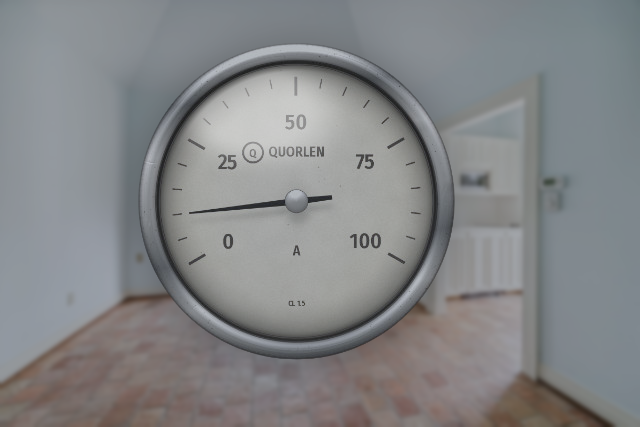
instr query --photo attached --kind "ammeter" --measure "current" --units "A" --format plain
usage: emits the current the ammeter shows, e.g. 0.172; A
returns 10; A
